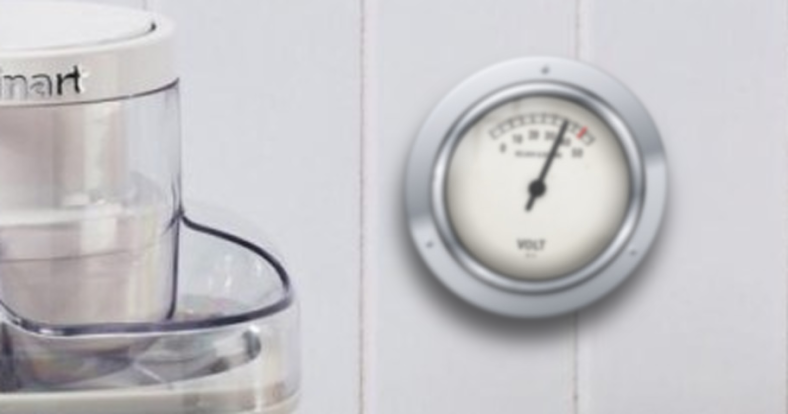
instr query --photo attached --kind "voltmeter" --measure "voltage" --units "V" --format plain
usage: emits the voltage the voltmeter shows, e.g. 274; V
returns 35; V
